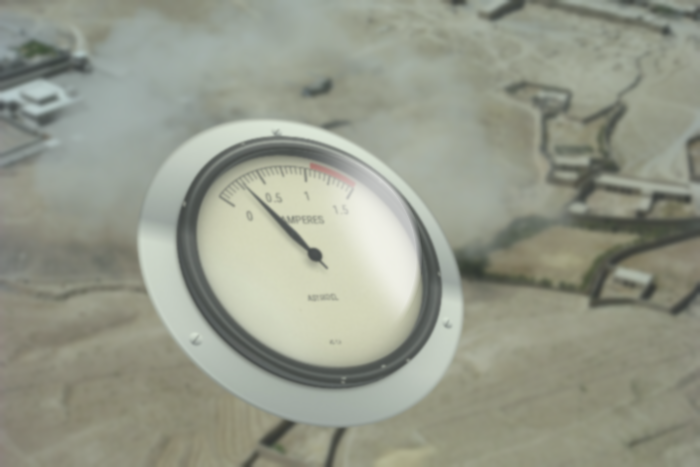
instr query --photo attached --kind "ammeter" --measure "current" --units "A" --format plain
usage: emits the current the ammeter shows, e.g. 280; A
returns 0.25; A
